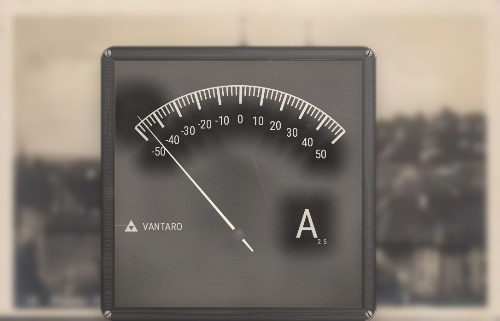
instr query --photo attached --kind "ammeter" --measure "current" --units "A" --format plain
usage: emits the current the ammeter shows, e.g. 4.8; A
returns -46; A
